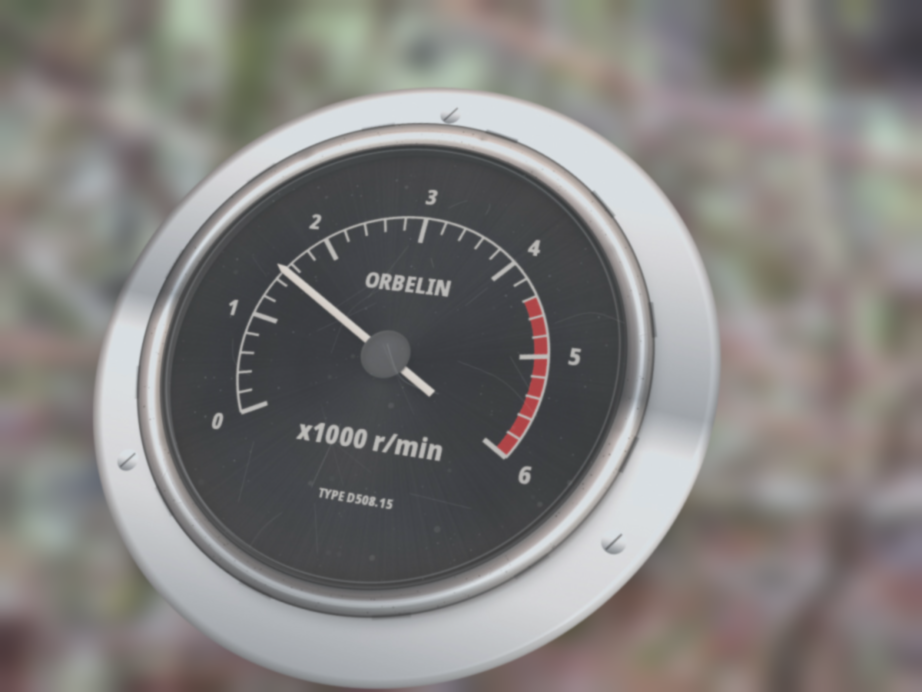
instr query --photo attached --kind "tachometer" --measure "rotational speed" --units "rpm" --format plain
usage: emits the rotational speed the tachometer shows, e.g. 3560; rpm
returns 1500; rpm
